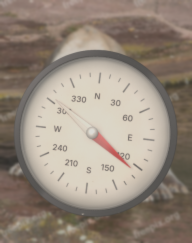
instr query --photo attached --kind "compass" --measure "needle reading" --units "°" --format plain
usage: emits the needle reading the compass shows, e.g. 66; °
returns 125; °
